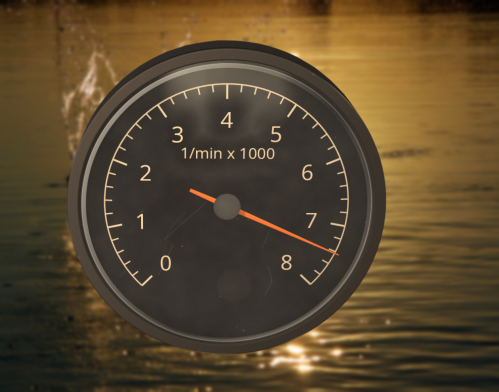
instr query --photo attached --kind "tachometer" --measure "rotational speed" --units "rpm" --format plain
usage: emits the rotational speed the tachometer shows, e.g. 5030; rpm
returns 7400; rpm
